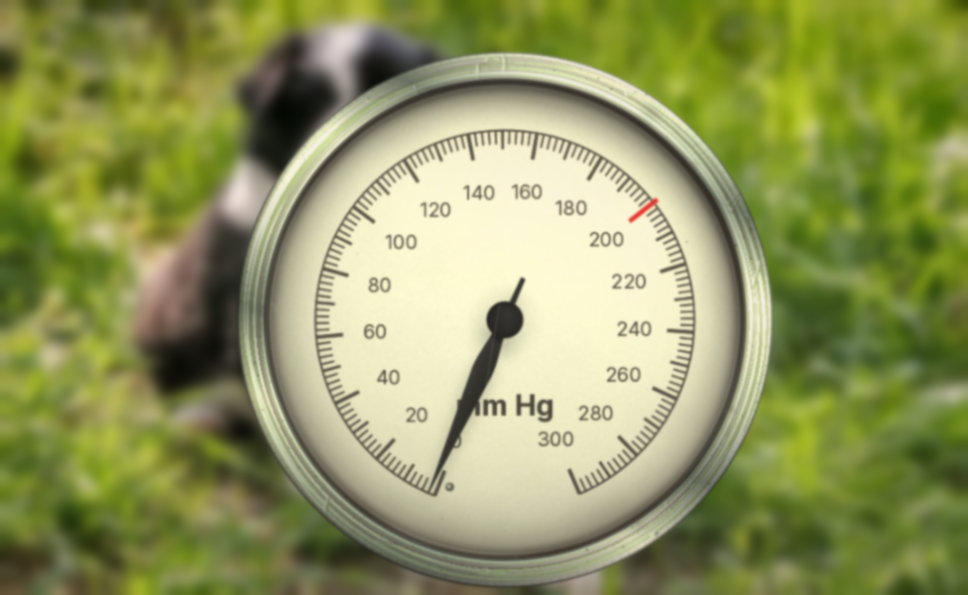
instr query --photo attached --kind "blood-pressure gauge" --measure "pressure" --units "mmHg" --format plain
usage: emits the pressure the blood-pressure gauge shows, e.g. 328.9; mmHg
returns 2; mmHg
